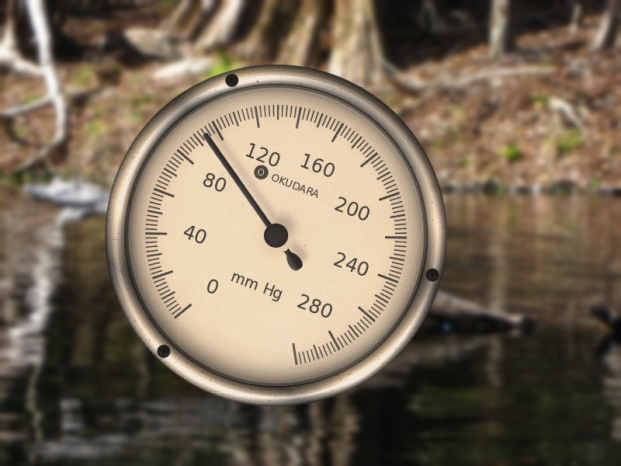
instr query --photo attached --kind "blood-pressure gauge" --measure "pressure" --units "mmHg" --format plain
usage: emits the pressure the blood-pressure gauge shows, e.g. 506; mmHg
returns 94; mmHg
